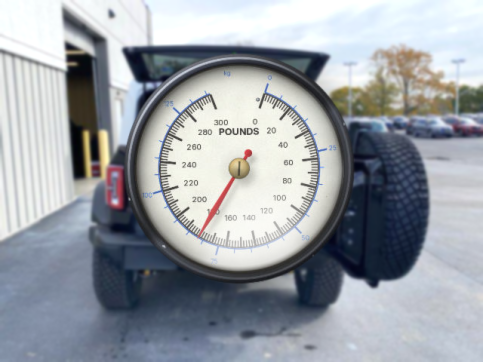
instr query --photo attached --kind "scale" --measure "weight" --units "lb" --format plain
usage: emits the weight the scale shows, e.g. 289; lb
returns 180; lb
